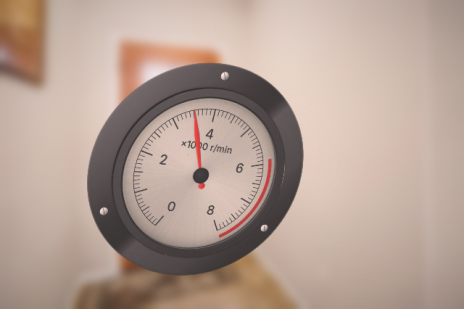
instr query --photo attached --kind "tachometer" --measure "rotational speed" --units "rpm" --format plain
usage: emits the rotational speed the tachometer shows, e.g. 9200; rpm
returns 3500; rpm
